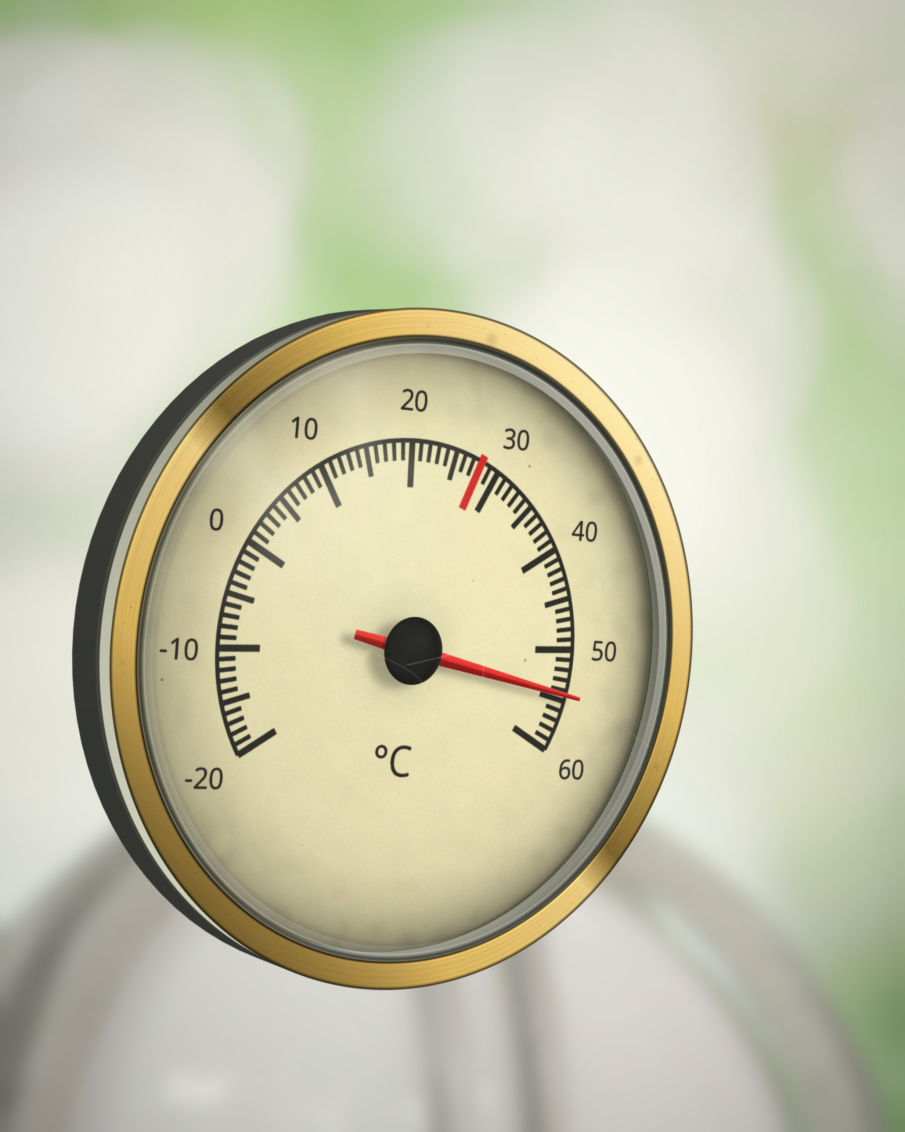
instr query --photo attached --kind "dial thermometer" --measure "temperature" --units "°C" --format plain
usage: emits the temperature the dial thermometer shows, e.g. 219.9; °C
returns 54.5; °C
